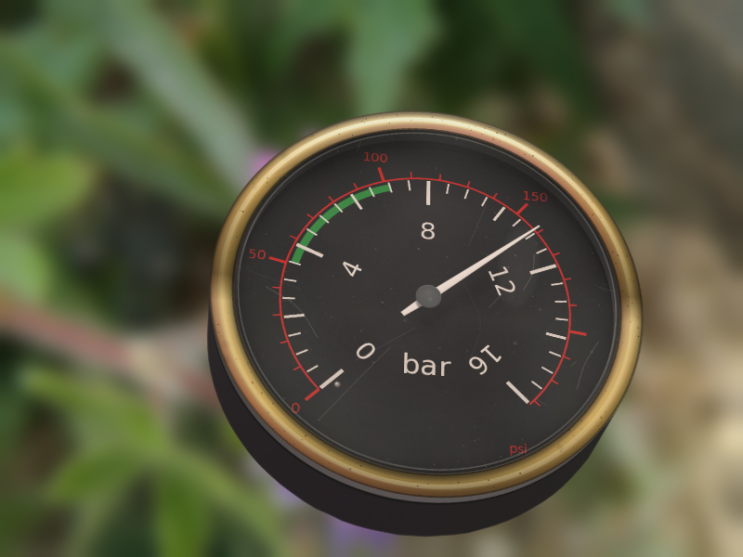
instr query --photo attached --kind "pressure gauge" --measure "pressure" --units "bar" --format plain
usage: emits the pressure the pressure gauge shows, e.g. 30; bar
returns 11; bar
